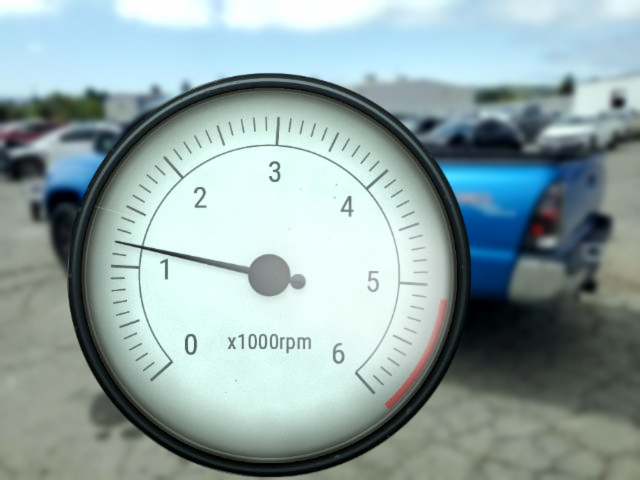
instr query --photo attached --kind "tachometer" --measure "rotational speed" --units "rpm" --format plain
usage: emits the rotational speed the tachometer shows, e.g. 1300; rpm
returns 1200; rpm
